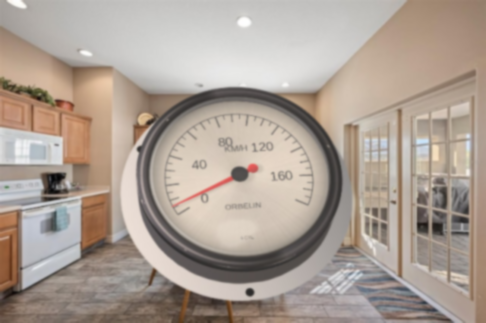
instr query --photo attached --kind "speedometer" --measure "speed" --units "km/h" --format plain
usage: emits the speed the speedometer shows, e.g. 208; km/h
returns 5; km/h
